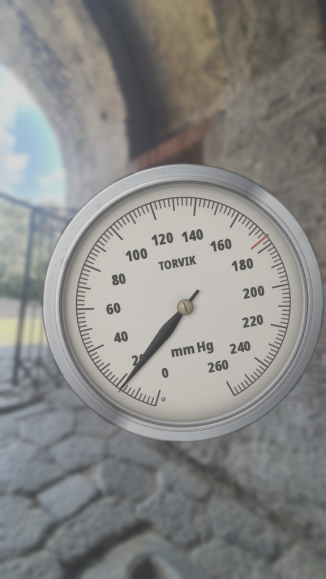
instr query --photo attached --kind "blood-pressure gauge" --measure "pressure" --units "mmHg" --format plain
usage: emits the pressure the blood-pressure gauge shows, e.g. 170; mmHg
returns 18; mmHg
